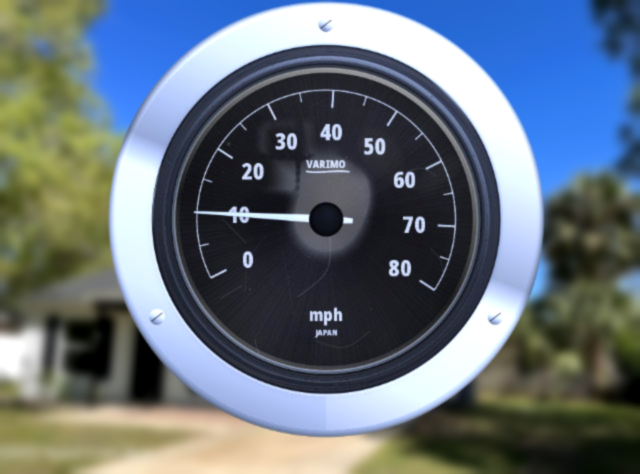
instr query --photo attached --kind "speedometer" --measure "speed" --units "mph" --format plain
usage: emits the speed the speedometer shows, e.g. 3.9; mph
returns 10; mph
